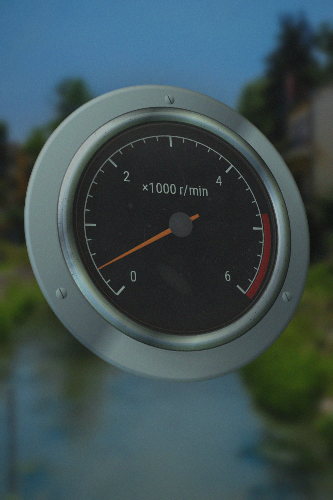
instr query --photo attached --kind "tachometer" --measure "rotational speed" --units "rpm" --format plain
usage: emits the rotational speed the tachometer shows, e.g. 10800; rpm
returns 400; rpm
